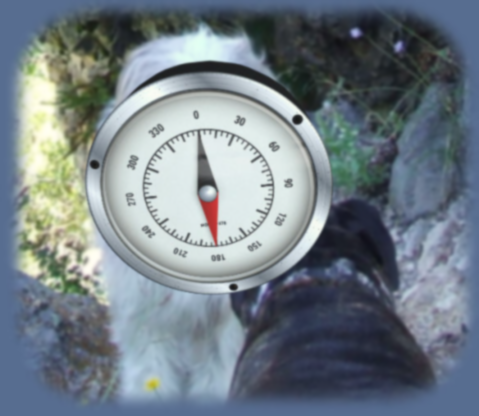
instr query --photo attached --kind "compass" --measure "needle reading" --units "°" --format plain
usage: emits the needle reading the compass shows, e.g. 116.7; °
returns 180; °
